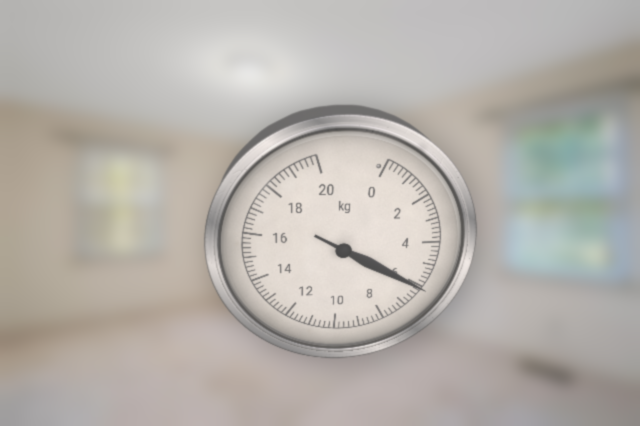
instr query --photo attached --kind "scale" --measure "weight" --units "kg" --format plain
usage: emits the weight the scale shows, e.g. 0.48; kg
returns 6; kg
